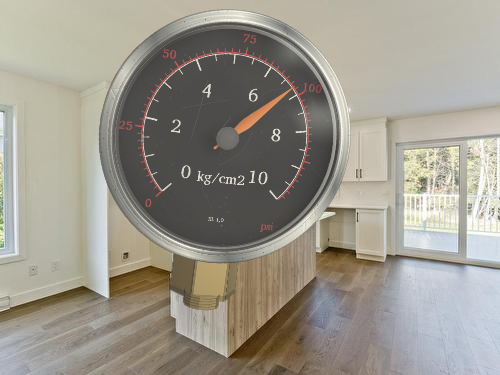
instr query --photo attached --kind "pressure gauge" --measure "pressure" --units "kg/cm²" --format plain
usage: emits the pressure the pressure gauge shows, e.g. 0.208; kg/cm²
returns 6.75; kg/cm²
